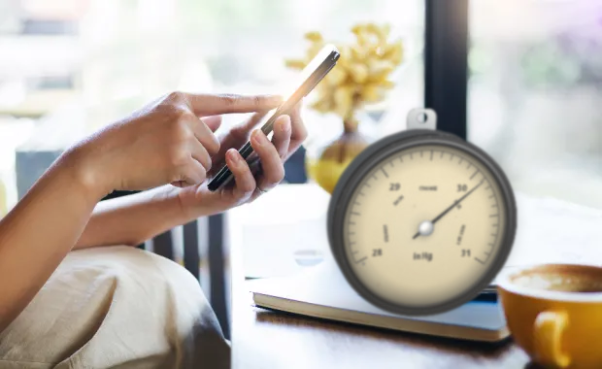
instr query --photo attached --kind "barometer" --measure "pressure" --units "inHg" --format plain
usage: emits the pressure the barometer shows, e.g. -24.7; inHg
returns 30.1; inHg
